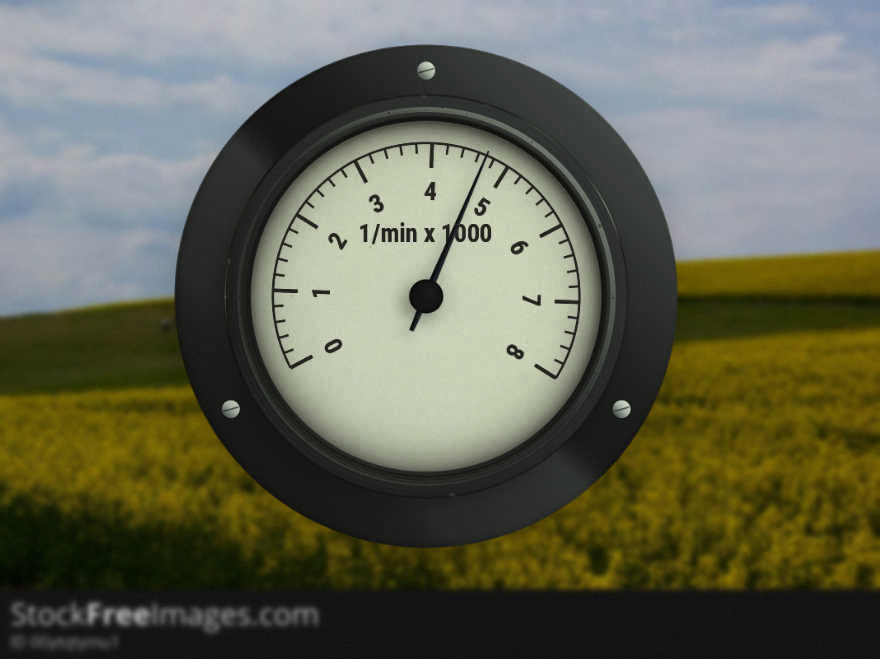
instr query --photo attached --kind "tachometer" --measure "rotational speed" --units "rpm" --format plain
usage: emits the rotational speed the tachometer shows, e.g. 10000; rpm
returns 4700; rpm
